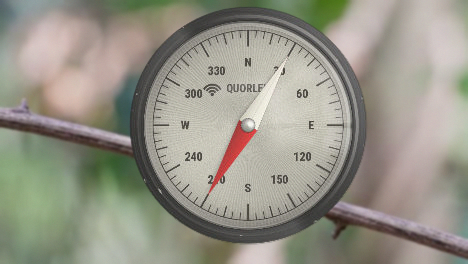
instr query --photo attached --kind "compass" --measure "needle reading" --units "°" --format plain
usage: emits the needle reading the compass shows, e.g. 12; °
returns 210; °
